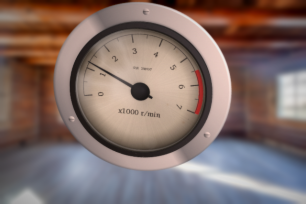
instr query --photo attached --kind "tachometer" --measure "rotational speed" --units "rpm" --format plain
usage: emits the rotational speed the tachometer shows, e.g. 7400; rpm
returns 1250; rpm
